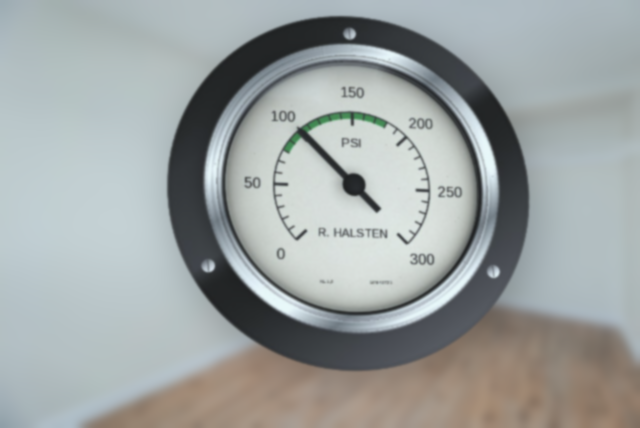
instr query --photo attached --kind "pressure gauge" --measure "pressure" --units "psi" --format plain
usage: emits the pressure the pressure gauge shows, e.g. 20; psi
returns 100; psi
